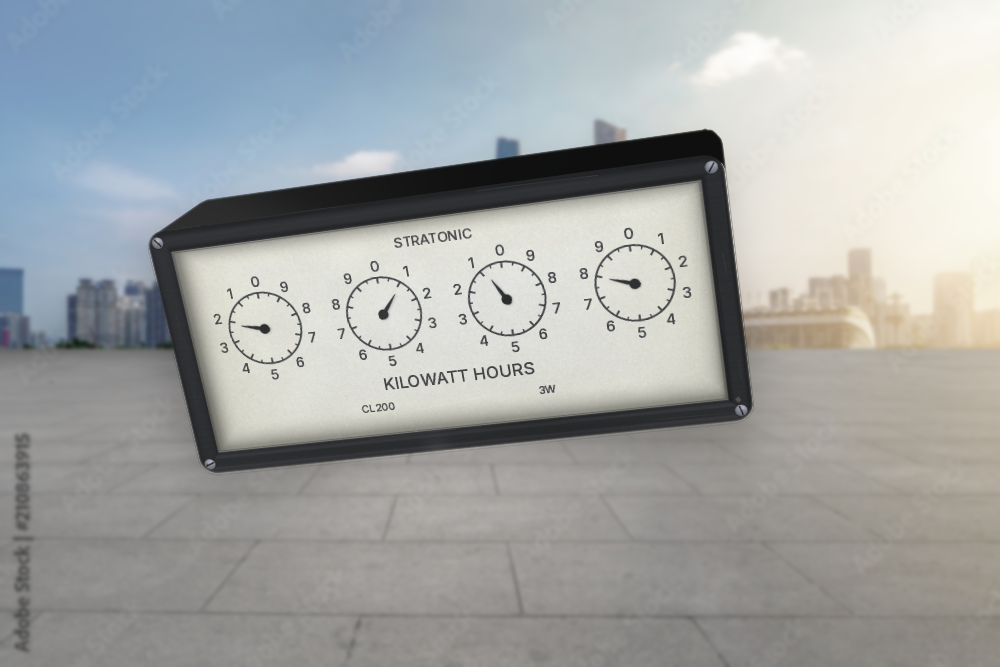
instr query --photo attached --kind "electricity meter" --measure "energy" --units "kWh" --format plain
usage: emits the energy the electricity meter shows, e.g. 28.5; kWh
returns 2108; kWh
